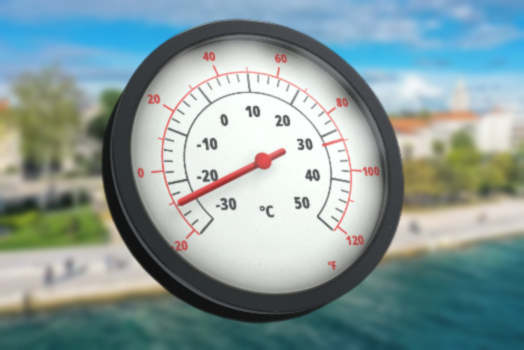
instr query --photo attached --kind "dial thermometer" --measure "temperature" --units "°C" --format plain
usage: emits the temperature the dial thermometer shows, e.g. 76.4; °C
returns -24; °C
